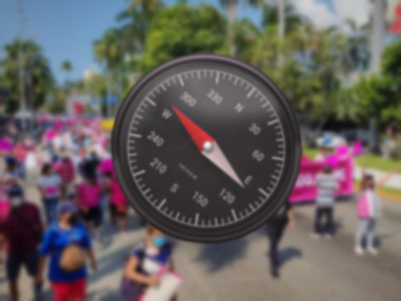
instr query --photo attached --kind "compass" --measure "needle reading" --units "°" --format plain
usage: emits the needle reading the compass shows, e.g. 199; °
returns 280; °
